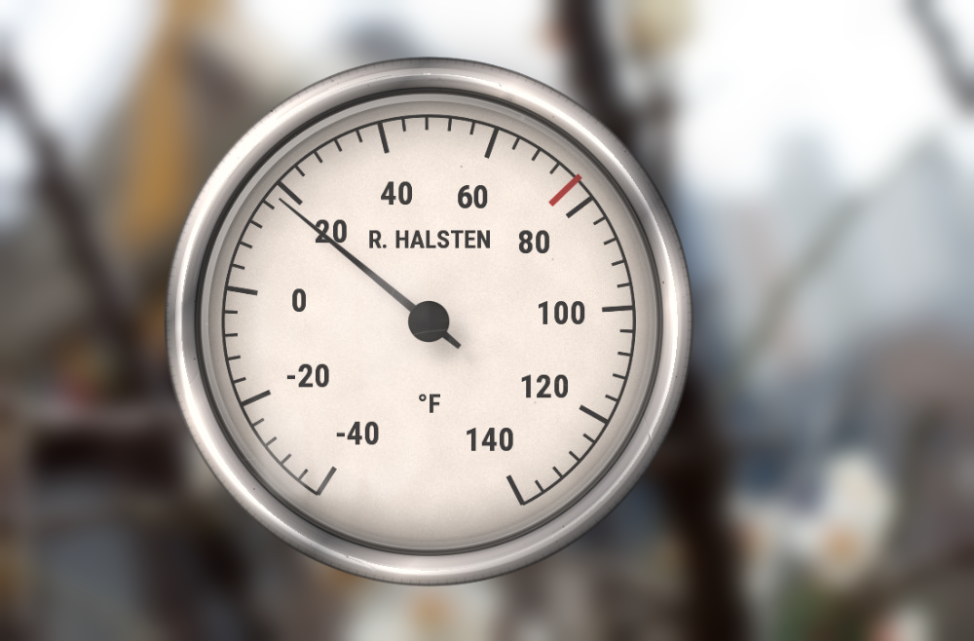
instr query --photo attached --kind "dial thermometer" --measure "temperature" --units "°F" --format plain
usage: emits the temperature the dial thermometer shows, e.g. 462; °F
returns 18; °F
